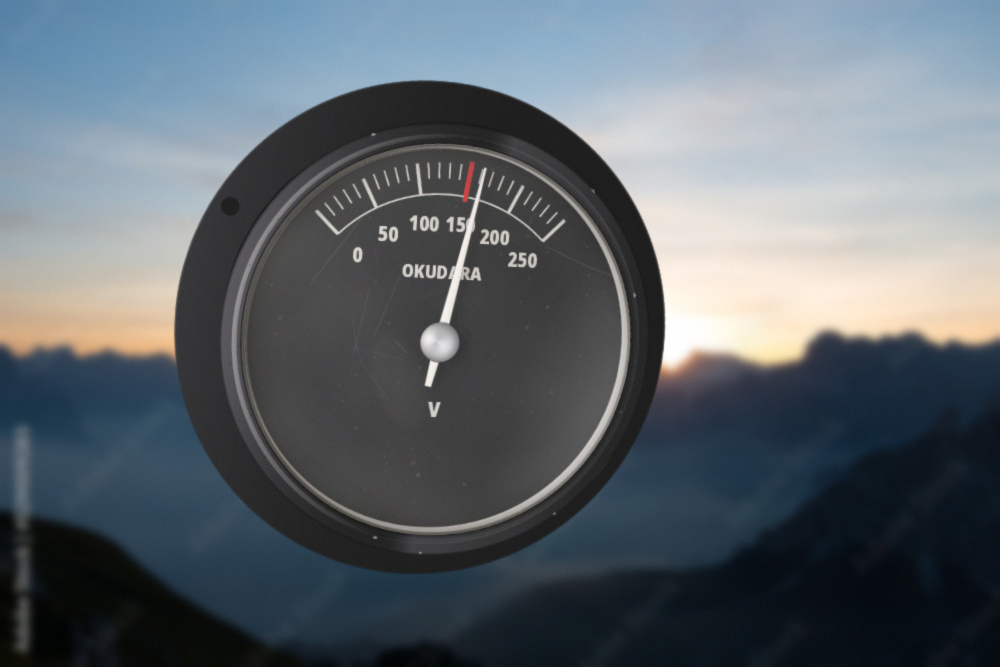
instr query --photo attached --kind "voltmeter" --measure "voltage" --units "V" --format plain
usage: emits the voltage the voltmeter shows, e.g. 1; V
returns 160; V
